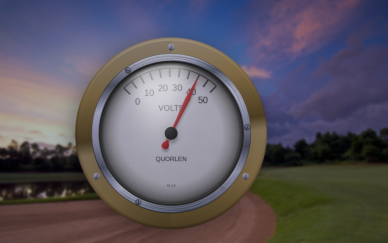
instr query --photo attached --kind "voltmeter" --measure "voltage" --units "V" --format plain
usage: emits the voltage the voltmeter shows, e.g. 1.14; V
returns 40; V
